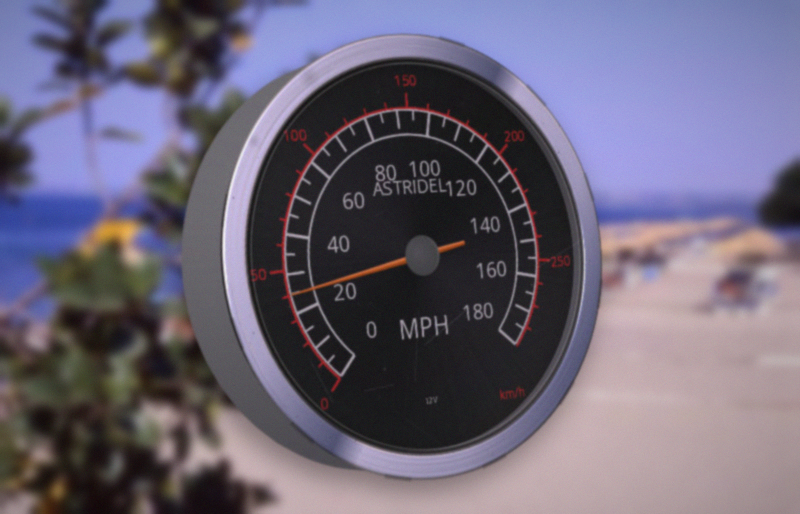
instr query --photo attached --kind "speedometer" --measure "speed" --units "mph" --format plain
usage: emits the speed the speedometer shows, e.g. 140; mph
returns 25; mph
